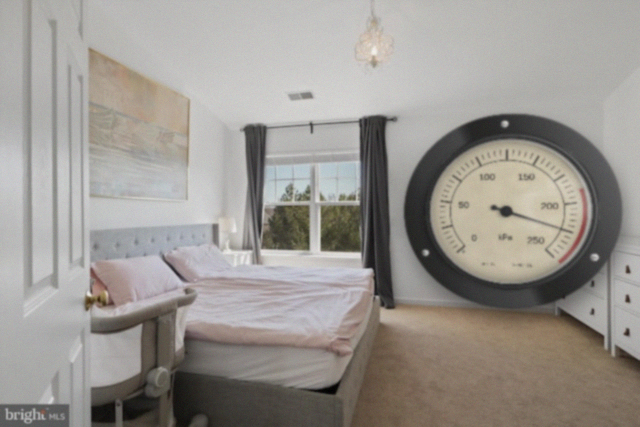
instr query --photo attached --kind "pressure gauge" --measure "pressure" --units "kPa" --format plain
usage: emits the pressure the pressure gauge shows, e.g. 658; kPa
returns 225; kPa
